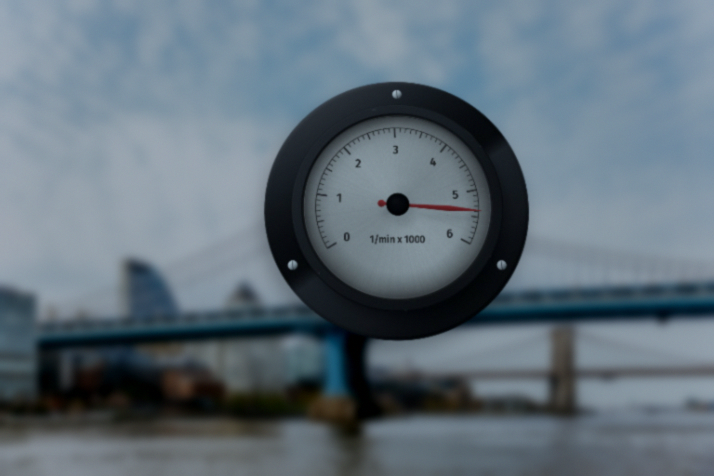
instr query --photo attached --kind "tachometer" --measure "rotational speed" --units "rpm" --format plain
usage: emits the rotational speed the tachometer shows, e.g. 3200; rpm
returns 5400; rpm
